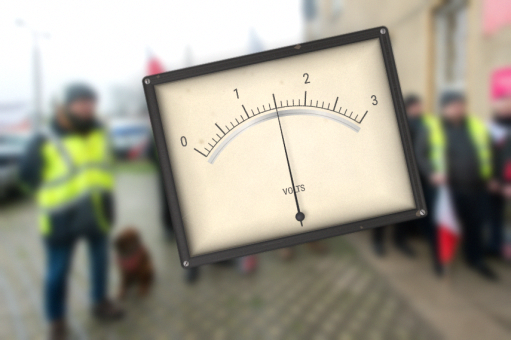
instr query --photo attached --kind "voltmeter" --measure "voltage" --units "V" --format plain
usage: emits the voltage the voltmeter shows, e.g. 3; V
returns 1.5; V
